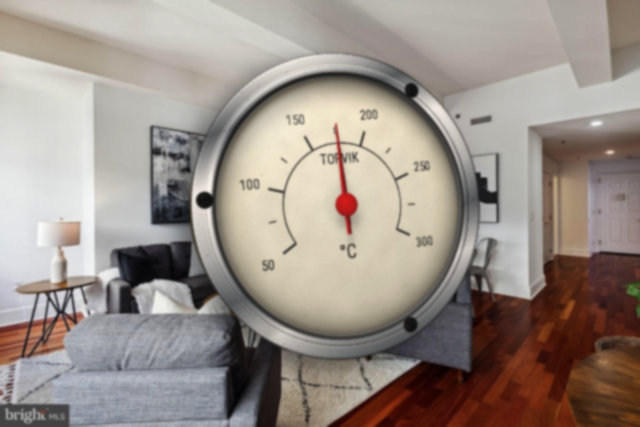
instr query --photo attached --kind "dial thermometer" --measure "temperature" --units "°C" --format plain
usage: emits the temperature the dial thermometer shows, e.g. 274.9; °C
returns 175; °C
